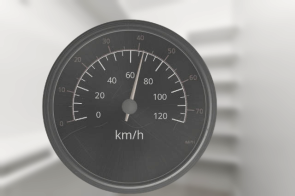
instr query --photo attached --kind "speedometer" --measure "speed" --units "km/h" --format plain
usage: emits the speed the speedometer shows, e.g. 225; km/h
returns 67.5; km/h
